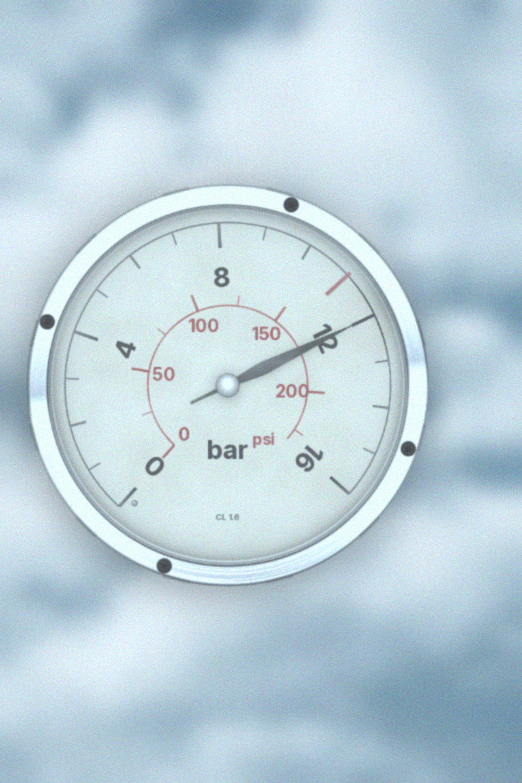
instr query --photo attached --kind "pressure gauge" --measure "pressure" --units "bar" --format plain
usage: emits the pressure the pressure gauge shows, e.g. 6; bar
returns 12; bar
